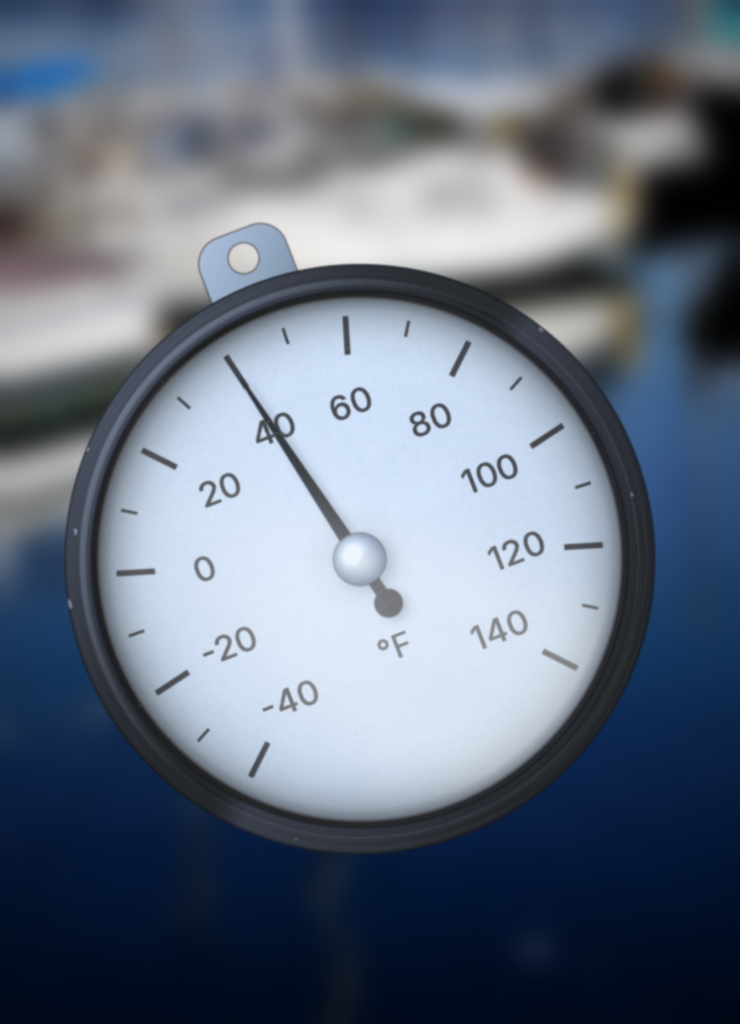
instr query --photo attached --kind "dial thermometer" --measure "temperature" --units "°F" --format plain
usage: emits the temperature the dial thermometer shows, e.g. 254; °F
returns 40; °F
